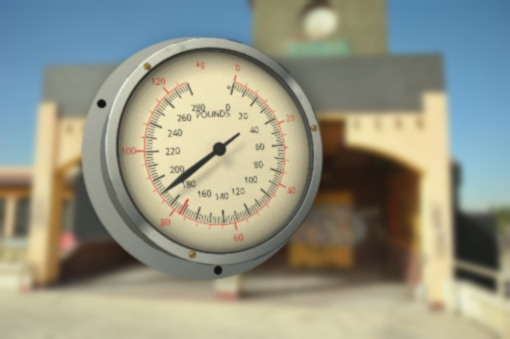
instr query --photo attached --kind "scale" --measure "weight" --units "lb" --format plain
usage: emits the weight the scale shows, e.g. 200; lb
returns 190; lb
